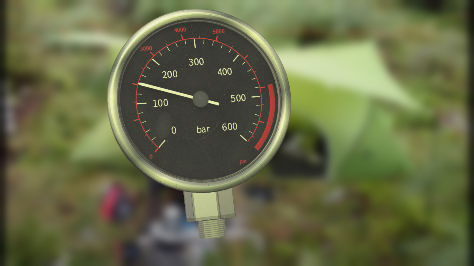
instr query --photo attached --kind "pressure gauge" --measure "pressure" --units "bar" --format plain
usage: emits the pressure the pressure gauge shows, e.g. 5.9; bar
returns 140; bar
